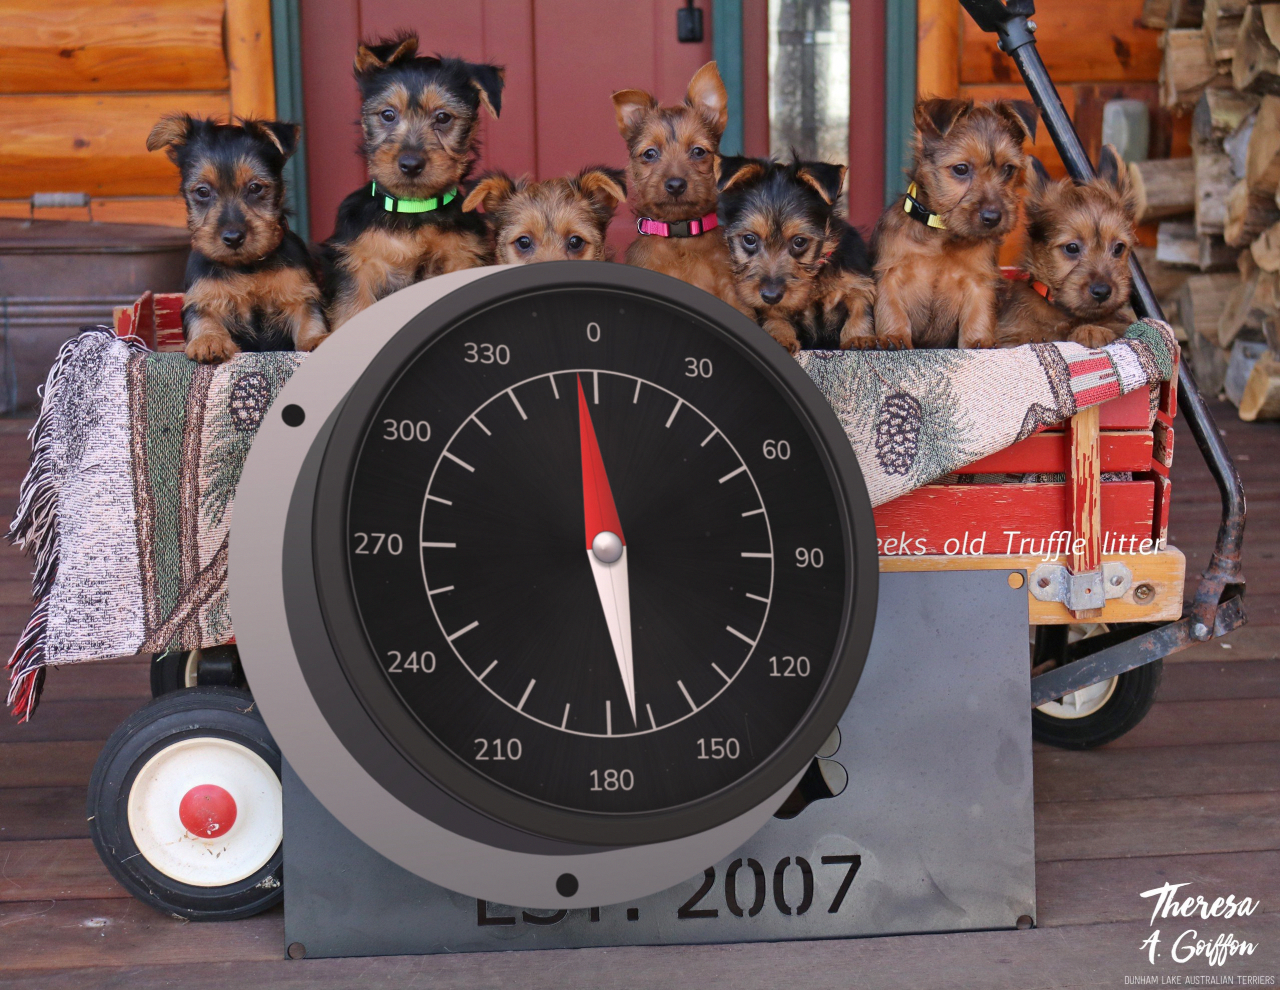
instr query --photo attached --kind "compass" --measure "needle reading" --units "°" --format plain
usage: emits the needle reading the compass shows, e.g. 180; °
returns 352.5; °
